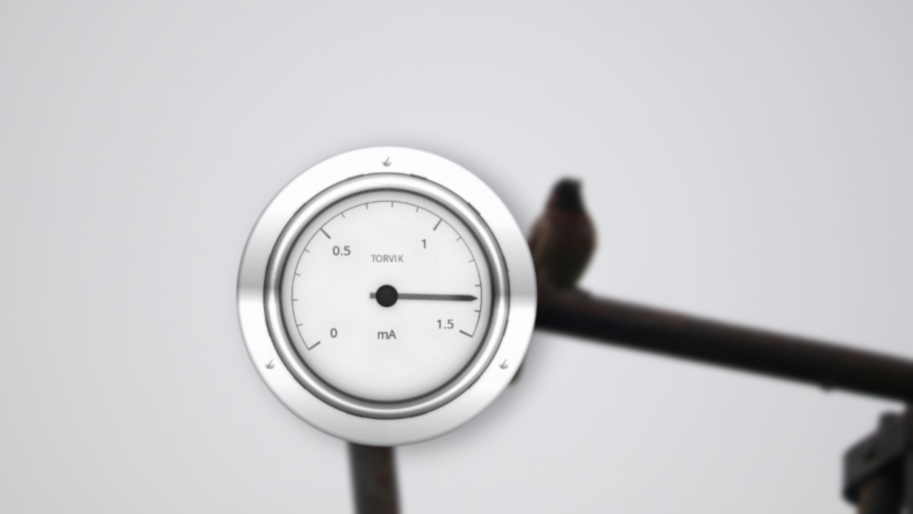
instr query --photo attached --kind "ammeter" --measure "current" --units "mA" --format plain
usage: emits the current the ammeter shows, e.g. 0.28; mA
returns 1.35; mA
